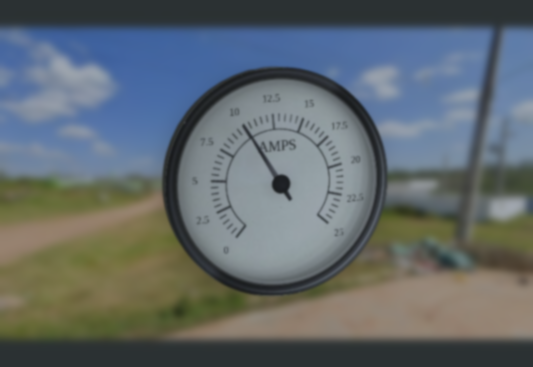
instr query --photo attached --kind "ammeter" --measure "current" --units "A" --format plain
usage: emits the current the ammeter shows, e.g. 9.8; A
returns 10; A
